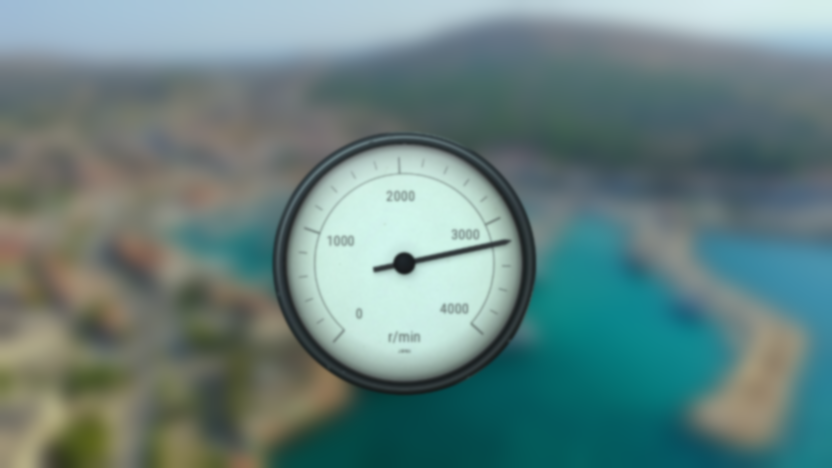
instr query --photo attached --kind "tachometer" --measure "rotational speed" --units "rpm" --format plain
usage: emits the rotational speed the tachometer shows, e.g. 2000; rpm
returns 3200; rpm
